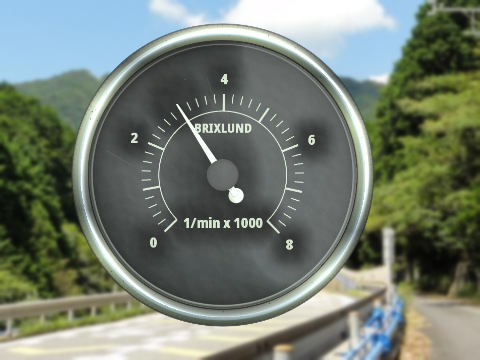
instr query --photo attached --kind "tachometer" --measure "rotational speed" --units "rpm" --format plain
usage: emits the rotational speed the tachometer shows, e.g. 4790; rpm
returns 3000; rpm
